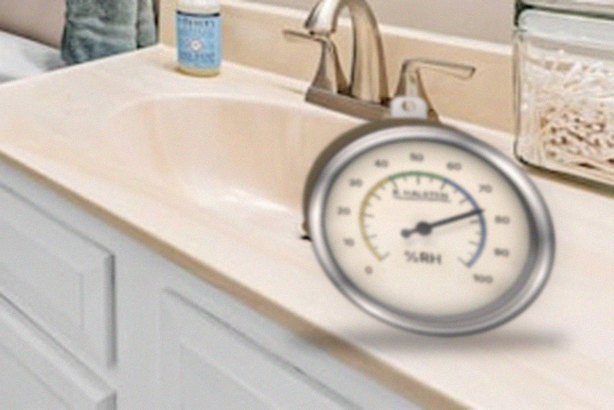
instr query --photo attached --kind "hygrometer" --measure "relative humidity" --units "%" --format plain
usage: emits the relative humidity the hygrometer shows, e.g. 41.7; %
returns 75; %
